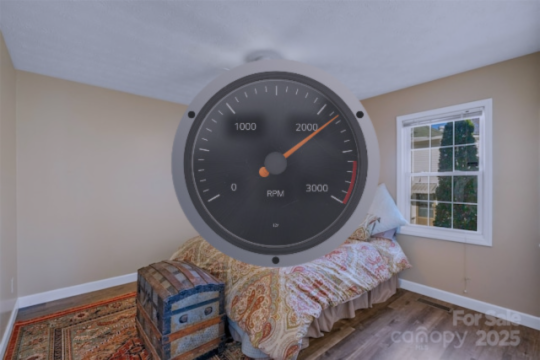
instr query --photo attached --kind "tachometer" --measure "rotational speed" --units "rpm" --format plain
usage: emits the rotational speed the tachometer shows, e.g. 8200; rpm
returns 2150; rpm
